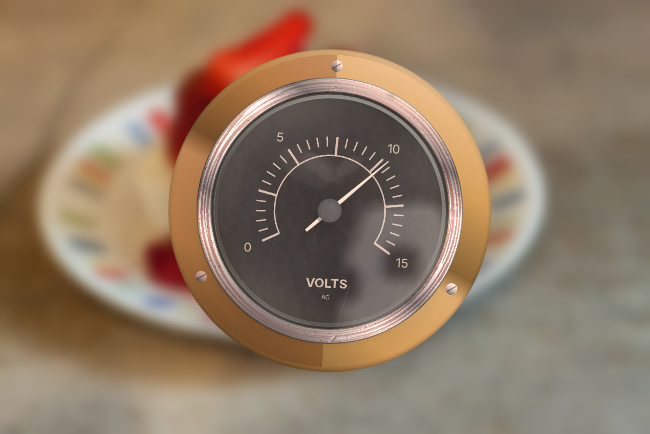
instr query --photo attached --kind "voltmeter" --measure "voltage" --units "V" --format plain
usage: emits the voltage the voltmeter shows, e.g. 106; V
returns 10.25; V
